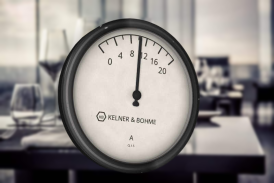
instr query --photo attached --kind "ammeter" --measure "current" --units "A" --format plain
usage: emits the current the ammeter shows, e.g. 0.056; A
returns 10; A
